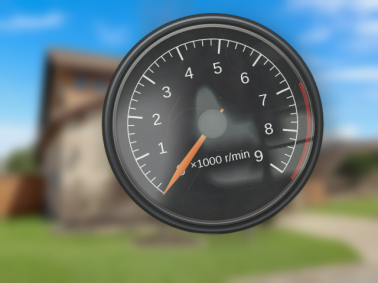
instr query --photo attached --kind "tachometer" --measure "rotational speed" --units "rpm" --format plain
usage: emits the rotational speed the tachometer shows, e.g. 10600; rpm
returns 0; rpm
